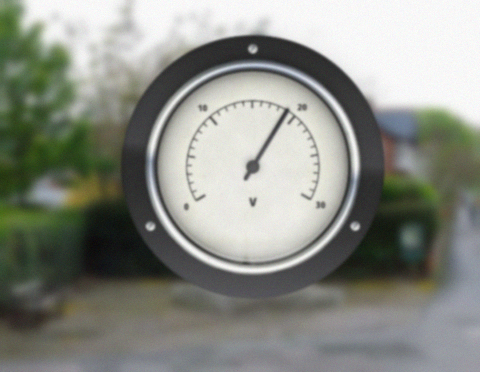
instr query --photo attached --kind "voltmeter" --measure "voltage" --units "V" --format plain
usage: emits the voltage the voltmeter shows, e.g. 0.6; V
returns 19; V
